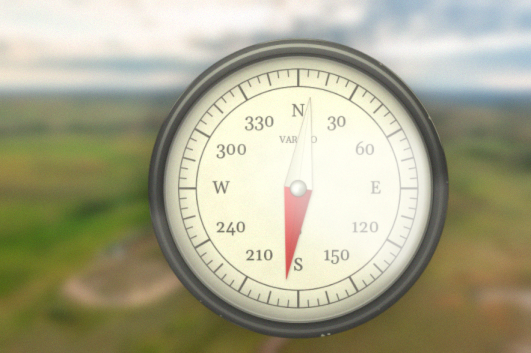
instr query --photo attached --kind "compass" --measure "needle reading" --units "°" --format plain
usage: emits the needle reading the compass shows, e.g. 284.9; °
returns 187.5; °
